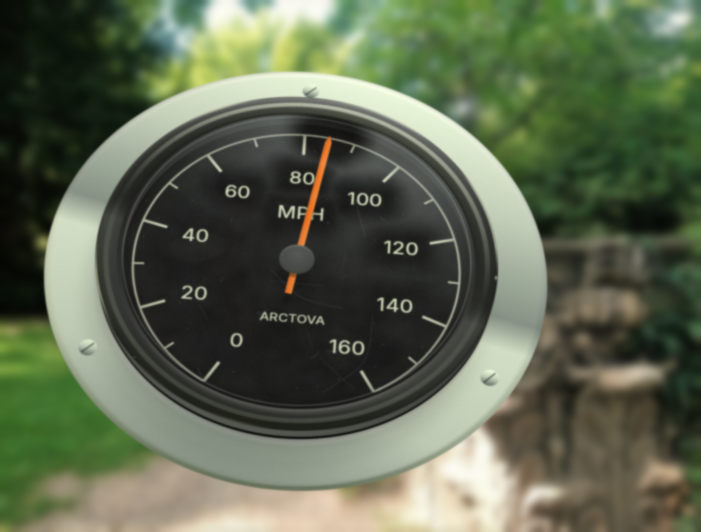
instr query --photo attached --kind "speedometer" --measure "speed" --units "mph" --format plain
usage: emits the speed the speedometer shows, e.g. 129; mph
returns 85; mph
